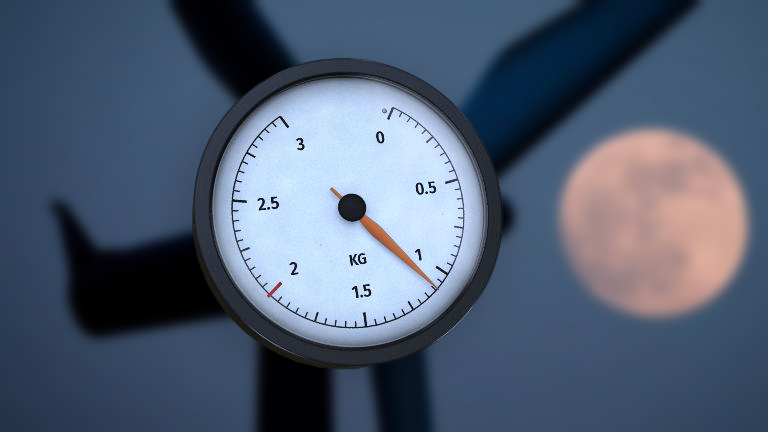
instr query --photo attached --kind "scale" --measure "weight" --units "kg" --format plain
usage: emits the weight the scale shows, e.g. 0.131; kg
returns 1.1; kg
